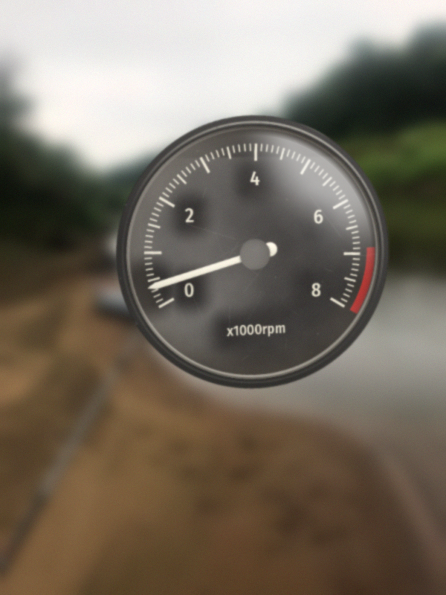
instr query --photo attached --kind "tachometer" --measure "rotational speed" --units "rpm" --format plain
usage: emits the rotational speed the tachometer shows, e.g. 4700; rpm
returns 400; rpm
